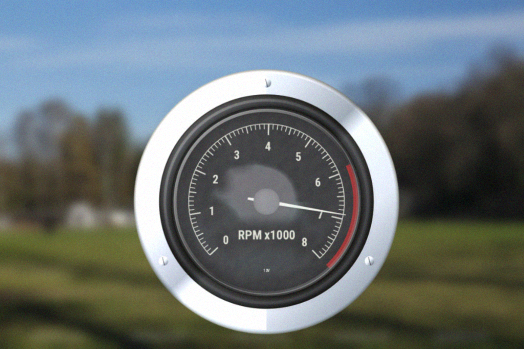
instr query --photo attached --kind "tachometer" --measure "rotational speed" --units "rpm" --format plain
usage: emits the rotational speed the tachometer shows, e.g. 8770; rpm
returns 6900; rpm
